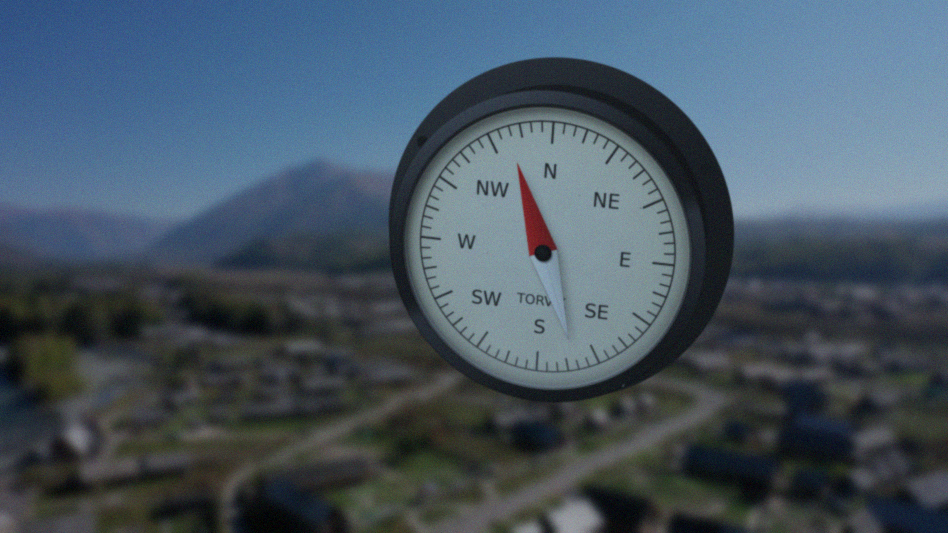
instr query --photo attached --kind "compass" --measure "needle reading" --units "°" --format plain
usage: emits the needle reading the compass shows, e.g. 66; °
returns 340; °
